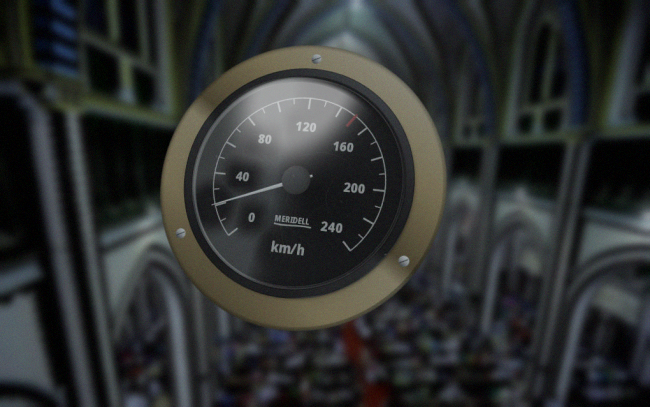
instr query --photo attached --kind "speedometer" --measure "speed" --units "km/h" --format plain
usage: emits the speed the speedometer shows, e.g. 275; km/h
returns 20; km/h
